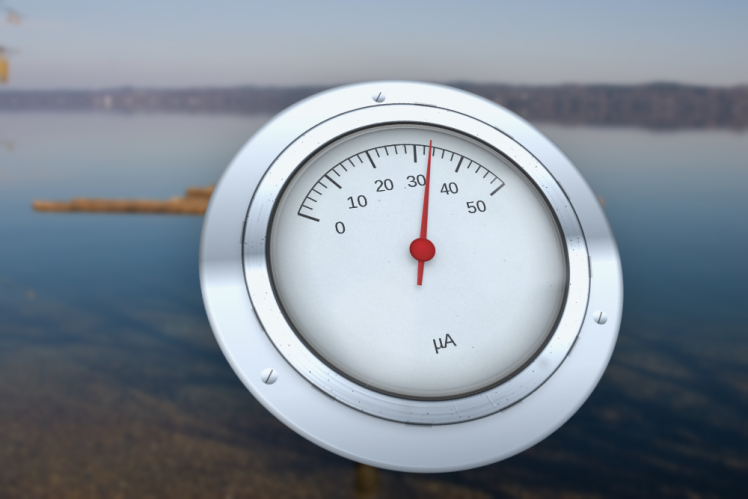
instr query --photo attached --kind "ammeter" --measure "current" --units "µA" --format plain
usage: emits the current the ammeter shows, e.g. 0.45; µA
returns 33; µA
